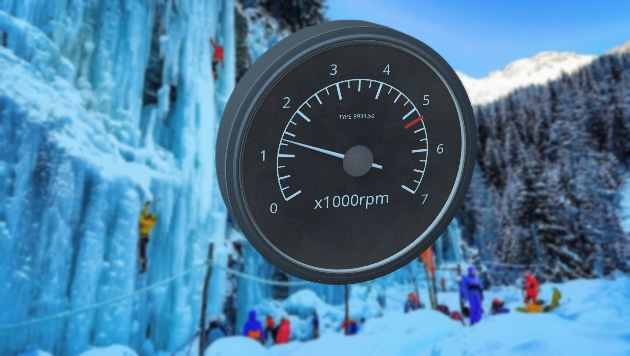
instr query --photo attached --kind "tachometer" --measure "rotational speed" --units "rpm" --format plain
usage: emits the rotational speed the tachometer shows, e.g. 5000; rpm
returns 1375; rpm
